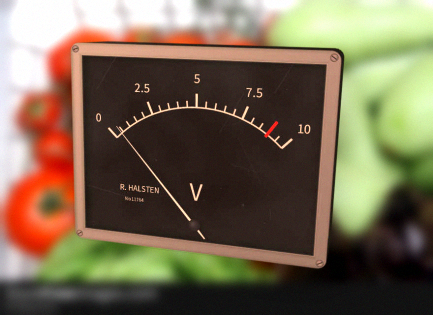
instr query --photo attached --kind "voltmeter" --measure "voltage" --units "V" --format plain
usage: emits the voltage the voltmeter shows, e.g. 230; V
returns 0.5; V
